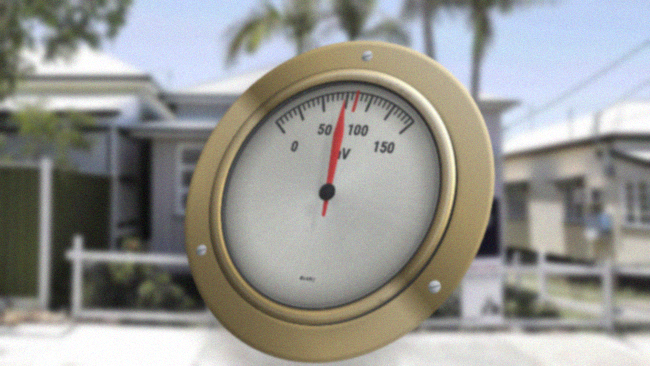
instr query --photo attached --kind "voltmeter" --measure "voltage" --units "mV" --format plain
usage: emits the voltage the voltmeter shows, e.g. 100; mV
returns 75; mV
